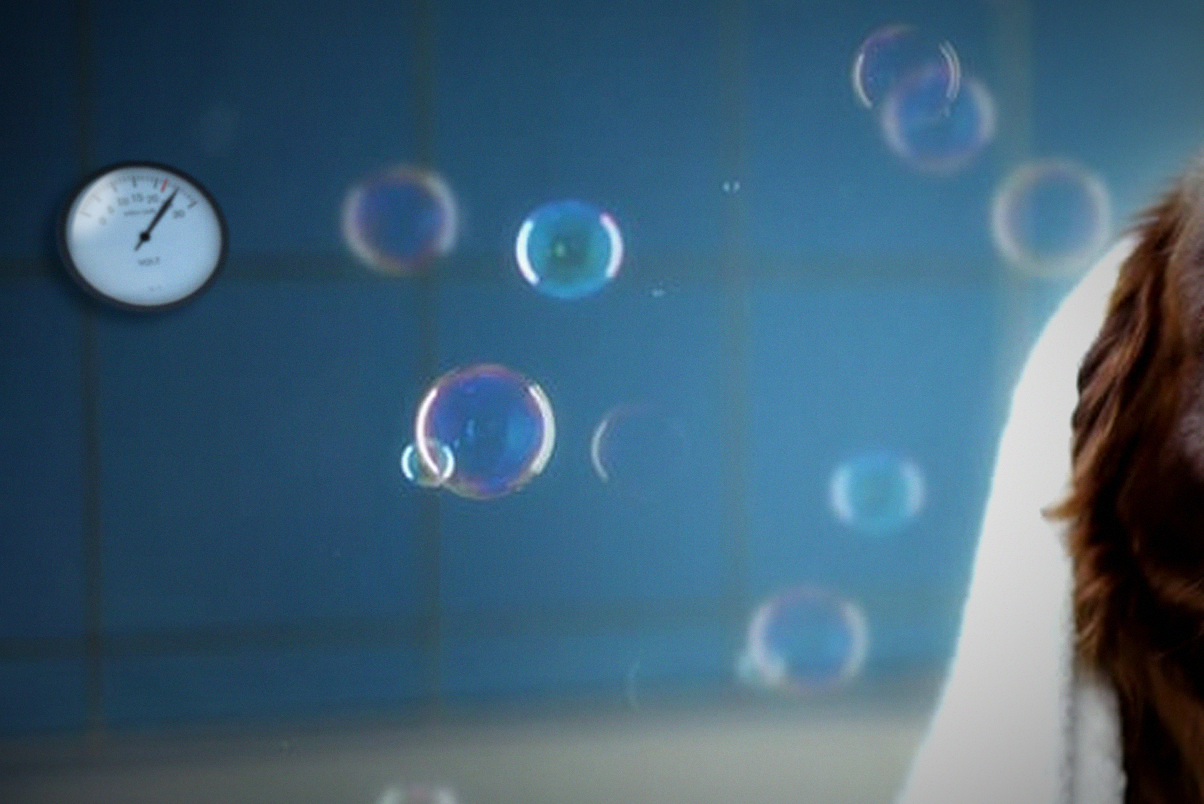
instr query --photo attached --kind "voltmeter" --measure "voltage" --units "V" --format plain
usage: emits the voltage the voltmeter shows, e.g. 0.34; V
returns 25; V
